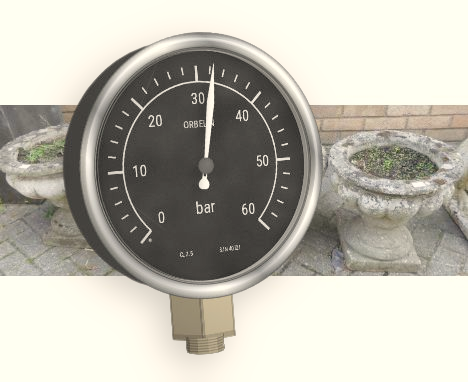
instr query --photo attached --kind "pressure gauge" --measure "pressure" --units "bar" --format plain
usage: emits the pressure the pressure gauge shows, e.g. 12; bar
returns 32; bar
